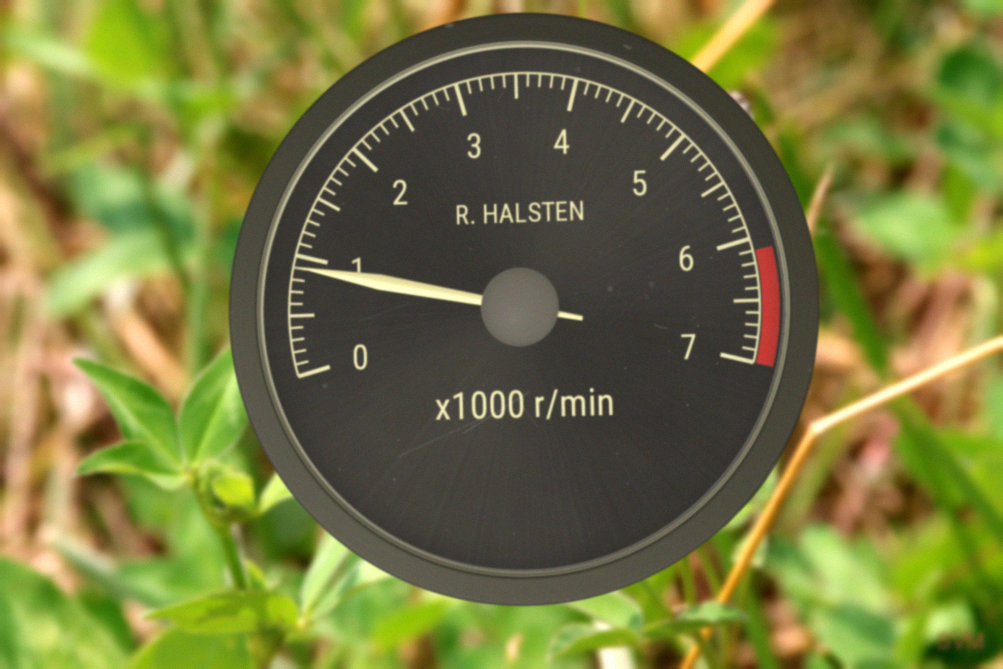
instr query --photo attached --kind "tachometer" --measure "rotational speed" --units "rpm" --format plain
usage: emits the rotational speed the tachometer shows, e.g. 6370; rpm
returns 900; rpm
